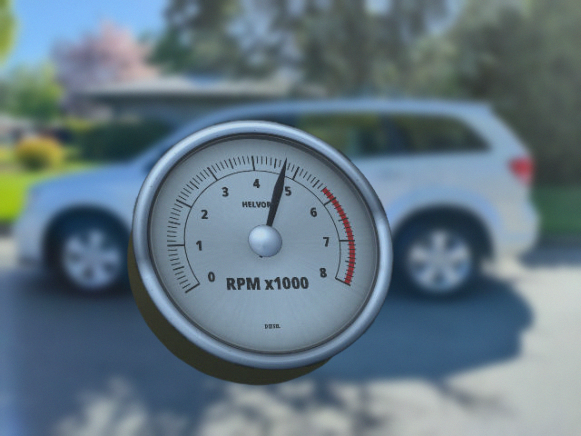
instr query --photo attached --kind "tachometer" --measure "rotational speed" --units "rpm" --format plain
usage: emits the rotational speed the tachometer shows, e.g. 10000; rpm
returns 4700; rpm
